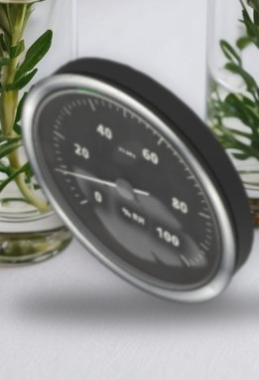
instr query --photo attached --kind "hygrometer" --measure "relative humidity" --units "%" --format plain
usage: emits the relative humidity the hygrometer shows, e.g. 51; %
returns 10; %
